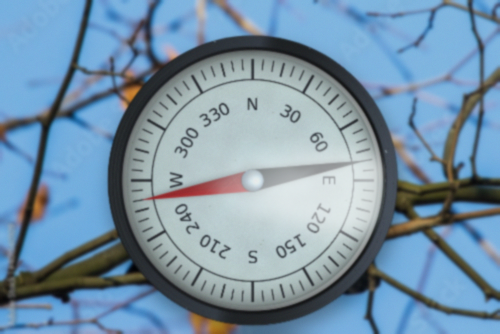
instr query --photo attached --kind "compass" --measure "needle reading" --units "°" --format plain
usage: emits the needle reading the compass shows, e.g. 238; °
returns 260; °
